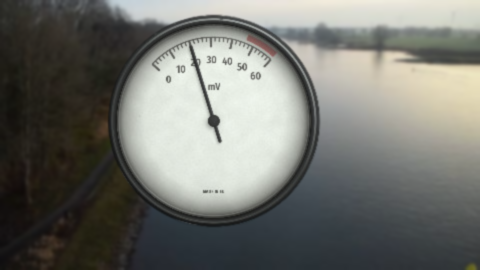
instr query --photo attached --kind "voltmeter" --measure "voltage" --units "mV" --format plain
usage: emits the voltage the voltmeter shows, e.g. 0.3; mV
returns 20; mV
